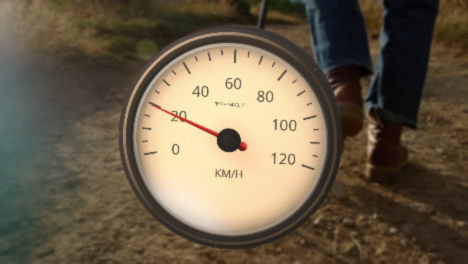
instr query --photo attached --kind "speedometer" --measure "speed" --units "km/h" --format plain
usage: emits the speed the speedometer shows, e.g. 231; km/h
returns 20; km/h
